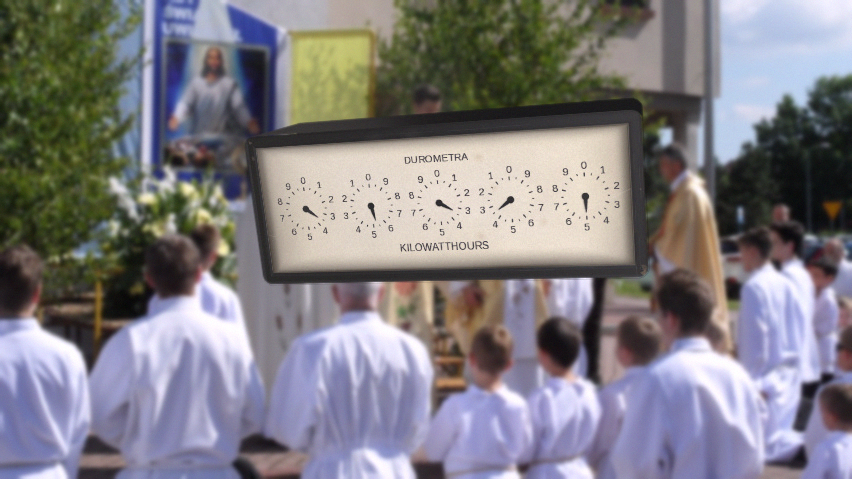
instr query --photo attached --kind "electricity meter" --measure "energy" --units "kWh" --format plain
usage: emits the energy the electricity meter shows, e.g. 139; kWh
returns 35335; kWh
